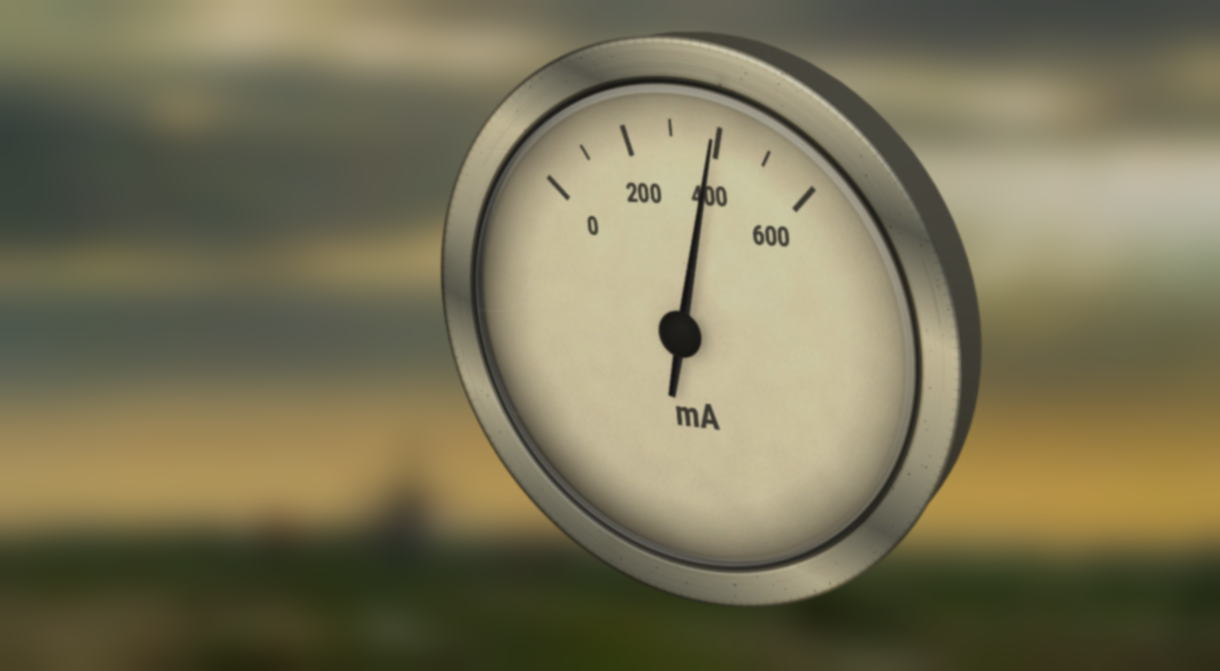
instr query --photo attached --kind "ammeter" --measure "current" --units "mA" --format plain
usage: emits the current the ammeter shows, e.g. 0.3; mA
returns 400; mA
